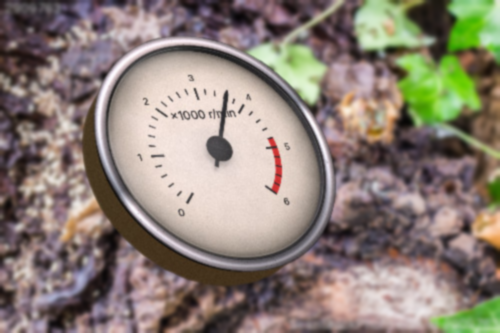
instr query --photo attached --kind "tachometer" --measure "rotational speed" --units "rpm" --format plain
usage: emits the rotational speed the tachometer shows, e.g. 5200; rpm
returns 3600; rpm
